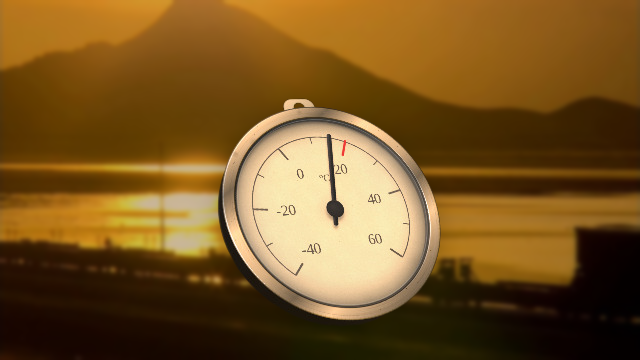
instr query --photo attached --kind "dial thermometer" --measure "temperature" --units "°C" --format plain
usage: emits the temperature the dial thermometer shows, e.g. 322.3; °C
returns 15; °C
